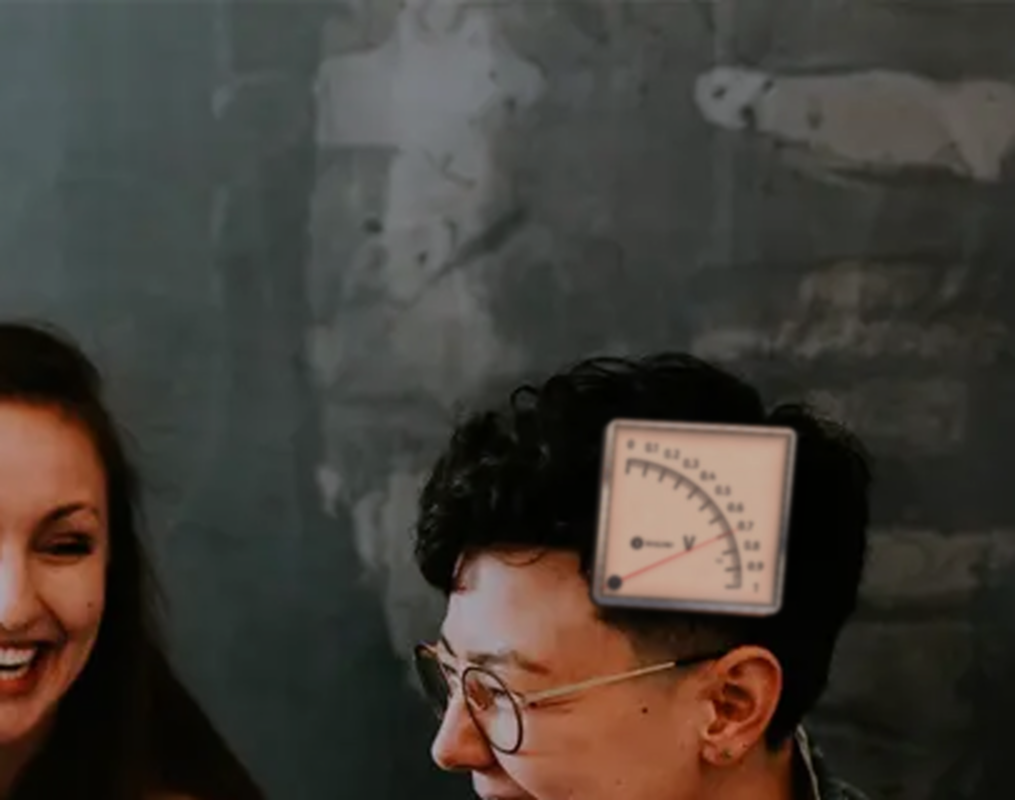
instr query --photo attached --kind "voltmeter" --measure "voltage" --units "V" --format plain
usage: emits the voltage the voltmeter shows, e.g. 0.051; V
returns 0.7; V
